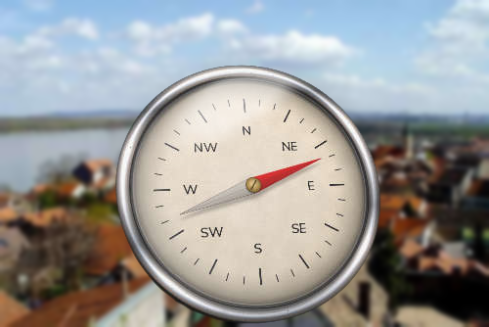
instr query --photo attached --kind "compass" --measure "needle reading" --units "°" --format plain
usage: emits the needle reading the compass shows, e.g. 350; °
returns 70; °
